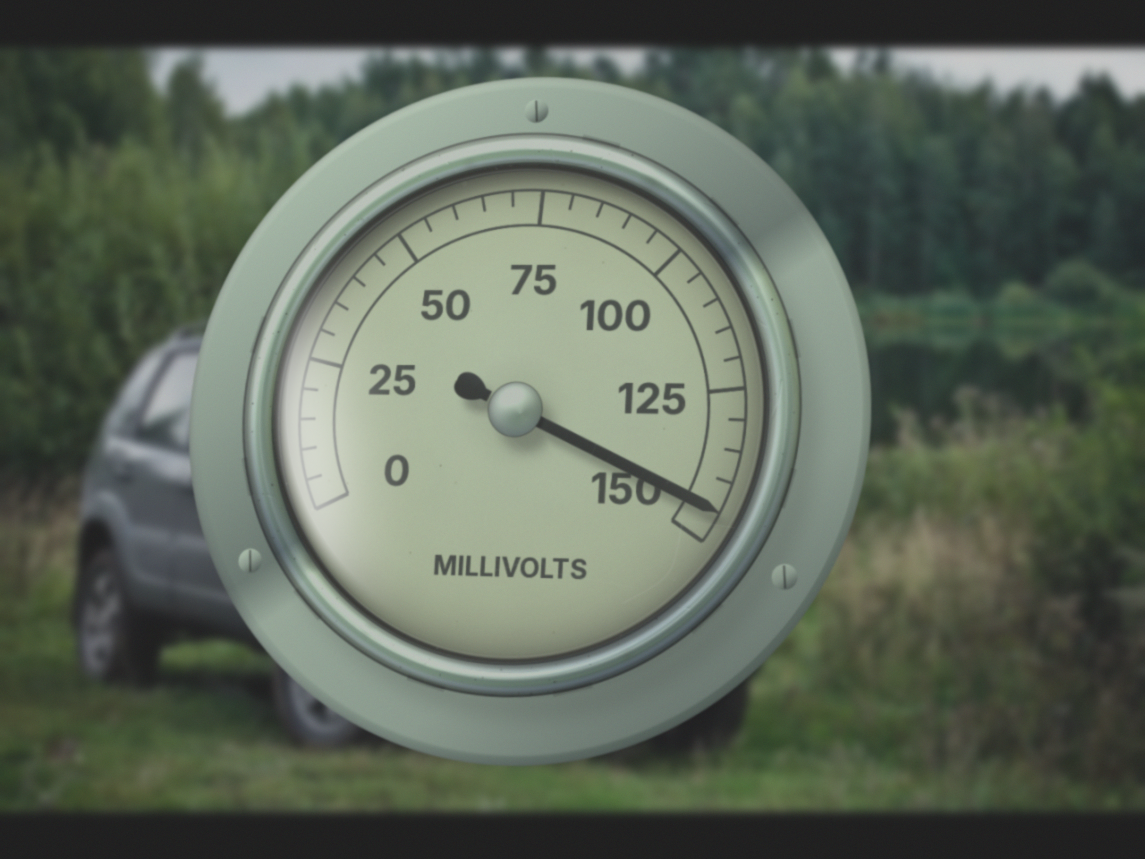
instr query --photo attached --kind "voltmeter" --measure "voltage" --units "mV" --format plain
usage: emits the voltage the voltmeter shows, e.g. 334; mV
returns 145; mV
